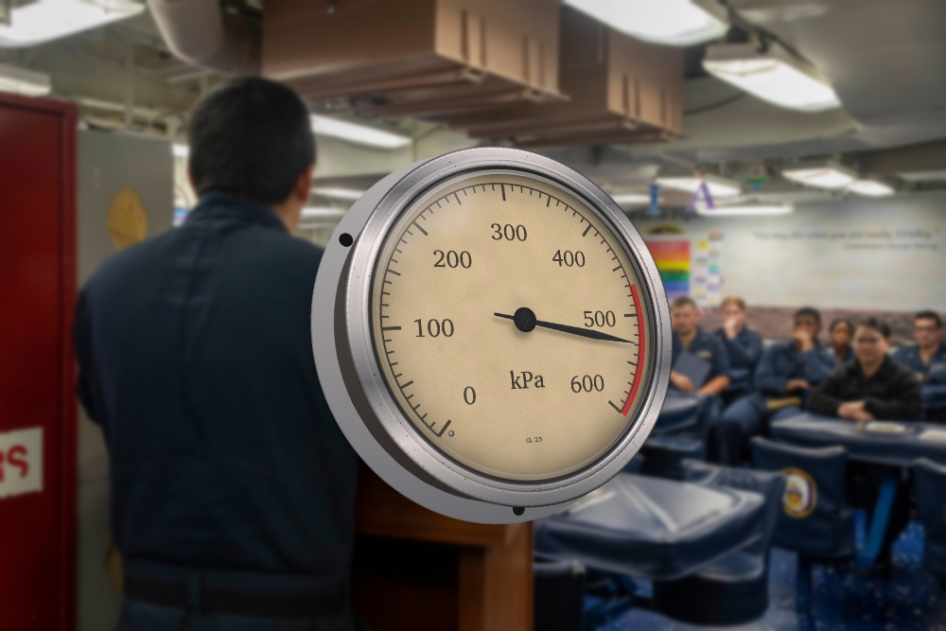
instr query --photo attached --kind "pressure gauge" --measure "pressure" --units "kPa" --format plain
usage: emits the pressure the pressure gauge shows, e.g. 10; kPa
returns 530; kPa
